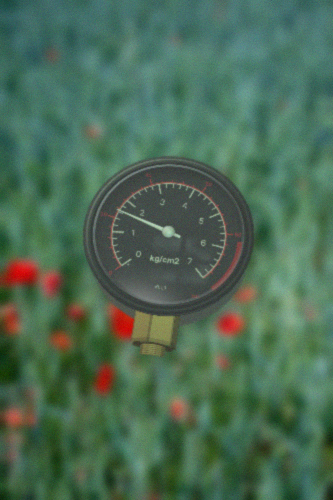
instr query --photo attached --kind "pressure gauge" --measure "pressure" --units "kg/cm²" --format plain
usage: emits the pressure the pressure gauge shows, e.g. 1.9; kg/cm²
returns 1.6; kg/cm²
